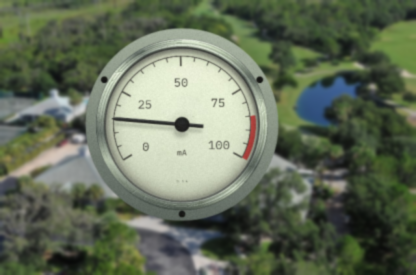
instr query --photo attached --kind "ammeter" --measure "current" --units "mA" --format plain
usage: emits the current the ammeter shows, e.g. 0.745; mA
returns 15; mA
